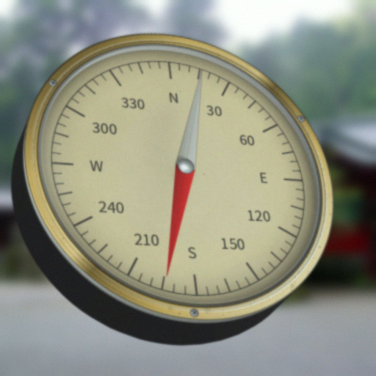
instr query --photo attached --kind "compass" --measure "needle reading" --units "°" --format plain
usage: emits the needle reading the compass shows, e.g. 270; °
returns 195; °
